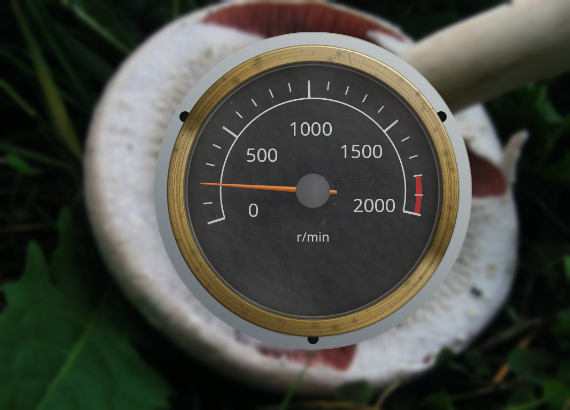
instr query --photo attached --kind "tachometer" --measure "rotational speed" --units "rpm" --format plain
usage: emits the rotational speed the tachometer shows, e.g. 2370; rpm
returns 200; rpm
